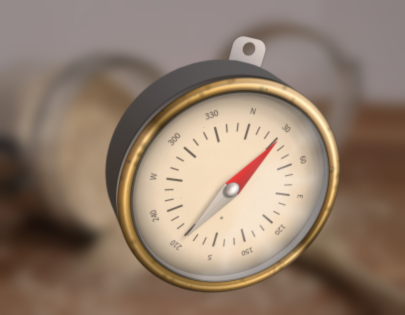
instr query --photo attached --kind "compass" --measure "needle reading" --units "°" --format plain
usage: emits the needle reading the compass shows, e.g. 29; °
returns 30; °
